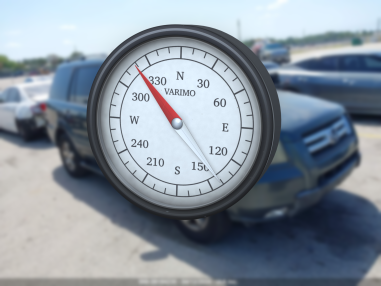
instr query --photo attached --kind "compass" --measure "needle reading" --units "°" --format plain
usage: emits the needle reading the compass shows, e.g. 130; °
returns 320; °
